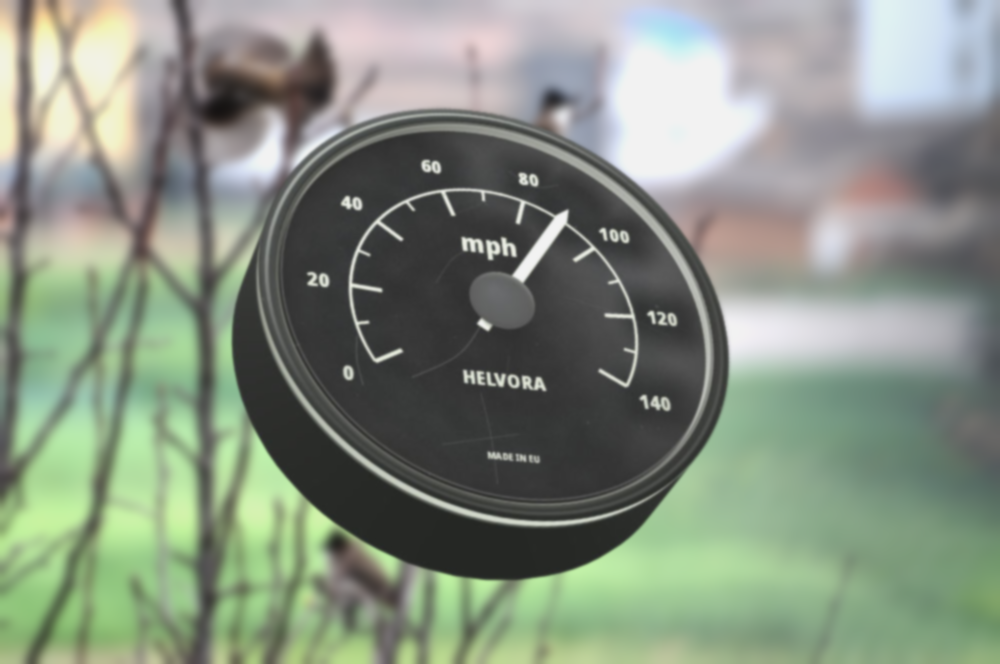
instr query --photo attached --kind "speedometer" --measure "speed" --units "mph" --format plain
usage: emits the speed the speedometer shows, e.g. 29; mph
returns 90; mph
